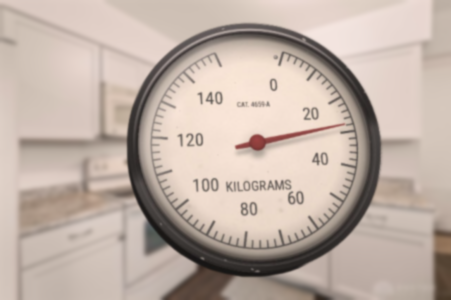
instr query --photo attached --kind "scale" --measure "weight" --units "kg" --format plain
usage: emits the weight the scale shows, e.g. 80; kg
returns 28; kg
